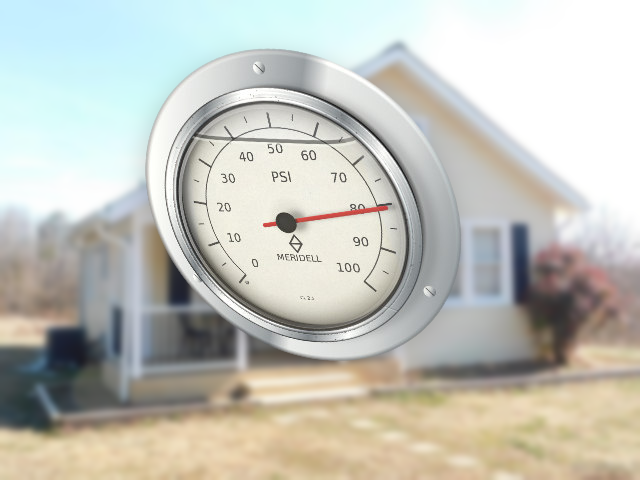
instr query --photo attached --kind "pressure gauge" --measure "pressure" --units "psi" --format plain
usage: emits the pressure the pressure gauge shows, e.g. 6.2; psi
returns 80; psi
